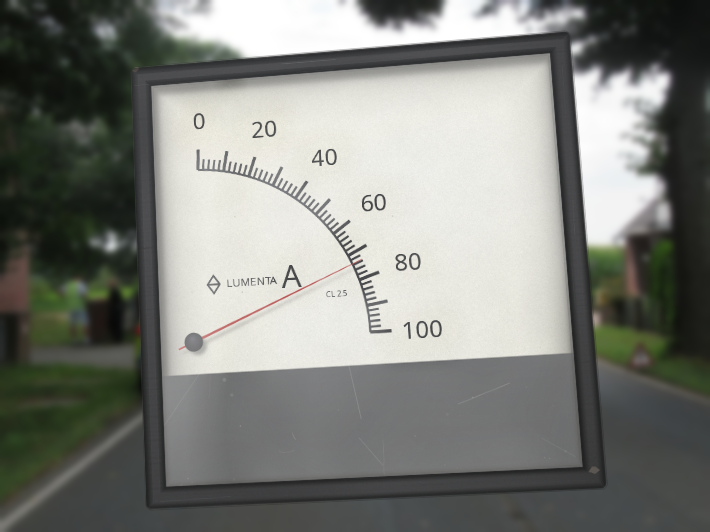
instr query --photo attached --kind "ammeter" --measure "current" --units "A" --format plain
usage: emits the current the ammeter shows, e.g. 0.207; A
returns 74; A
